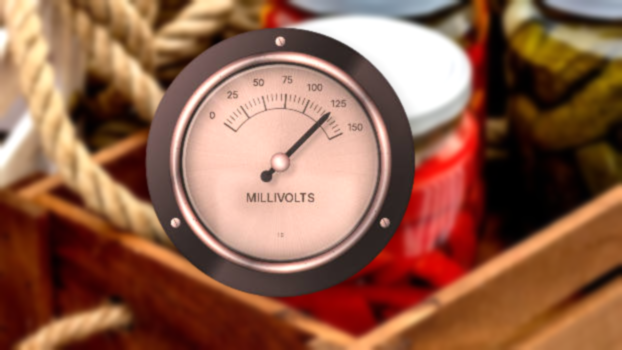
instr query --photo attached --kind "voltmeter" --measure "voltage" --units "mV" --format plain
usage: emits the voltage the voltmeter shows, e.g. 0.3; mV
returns 125; mV
